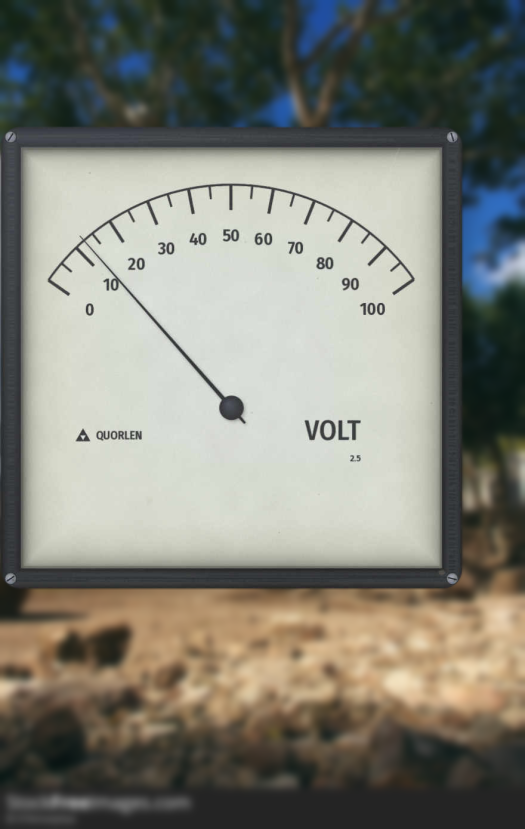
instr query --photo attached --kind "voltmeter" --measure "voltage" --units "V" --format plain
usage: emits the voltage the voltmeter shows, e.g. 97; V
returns 12.5; V
